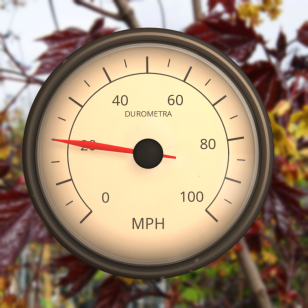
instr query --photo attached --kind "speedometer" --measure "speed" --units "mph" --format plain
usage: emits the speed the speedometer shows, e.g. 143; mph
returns 20; mph
